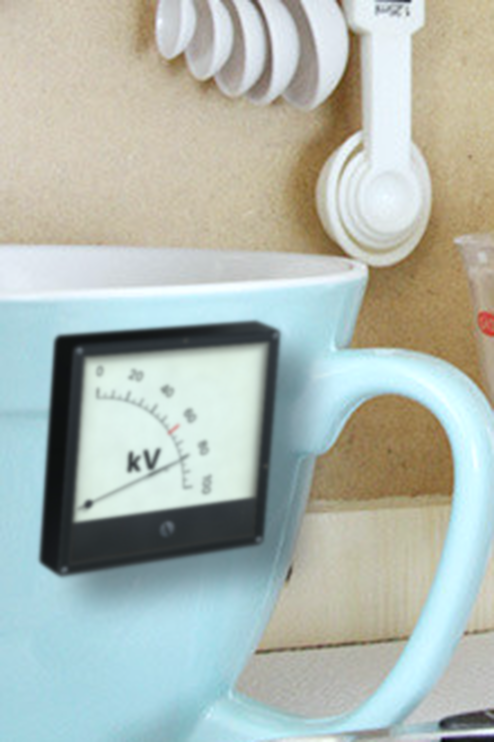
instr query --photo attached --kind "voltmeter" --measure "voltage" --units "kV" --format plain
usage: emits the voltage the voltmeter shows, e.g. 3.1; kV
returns 80; kV
